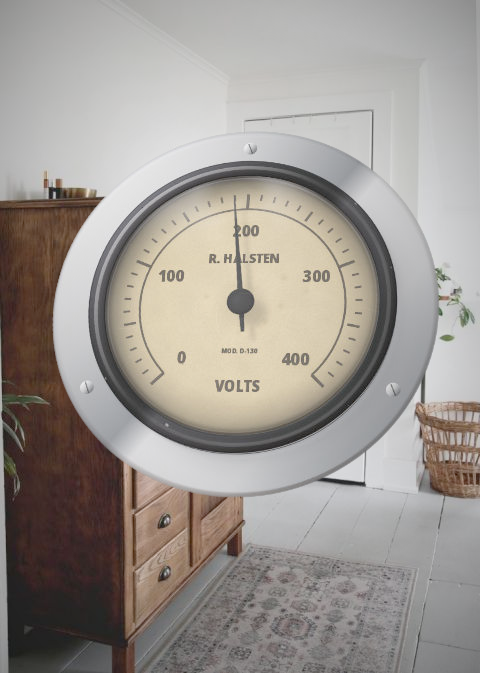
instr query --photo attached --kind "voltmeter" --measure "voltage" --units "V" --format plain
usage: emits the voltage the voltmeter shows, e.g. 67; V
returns 190; V
